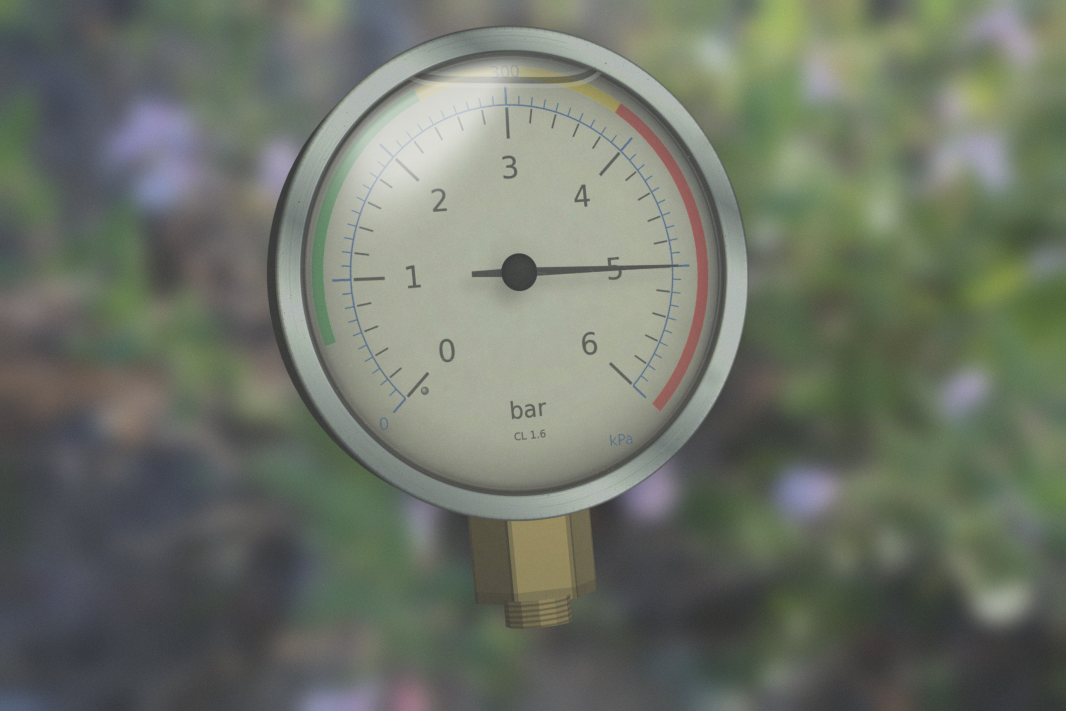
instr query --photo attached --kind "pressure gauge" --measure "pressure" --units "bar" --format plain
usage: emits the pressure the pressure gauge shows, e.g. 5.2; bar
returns 5; bar
